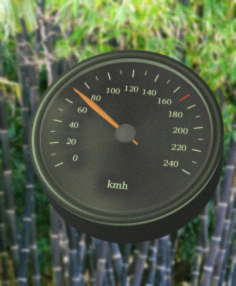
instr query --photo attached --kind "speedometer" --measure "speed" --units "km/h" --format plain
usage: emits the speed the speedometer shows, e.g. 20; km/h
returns 70; km/h
